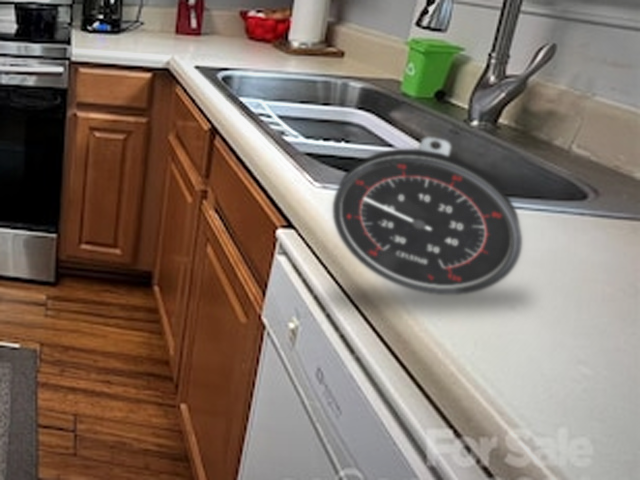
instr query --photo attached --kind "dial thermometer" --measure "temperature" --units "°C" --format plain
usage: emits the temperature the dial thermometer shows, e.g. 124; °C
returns -10; °C
